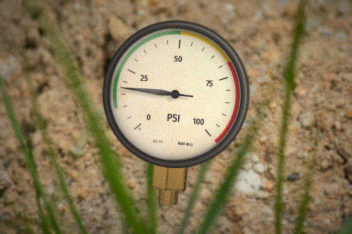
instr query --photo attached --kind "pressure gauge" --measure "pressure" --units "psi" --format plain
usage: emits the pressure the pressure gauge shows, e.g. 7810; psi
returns 17.5; psi
